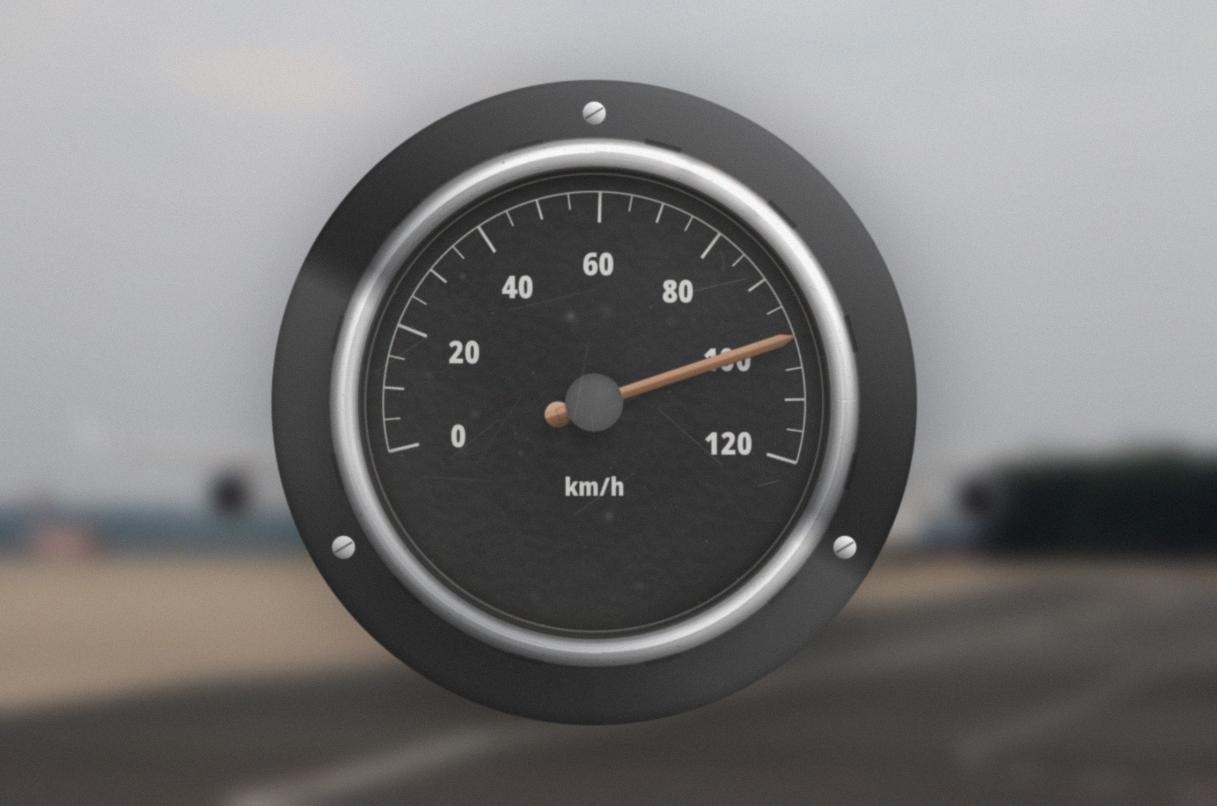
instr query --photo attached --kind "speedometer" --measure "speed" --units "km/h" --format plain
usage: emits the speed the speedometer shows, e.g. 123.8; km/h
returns 100; km/h
